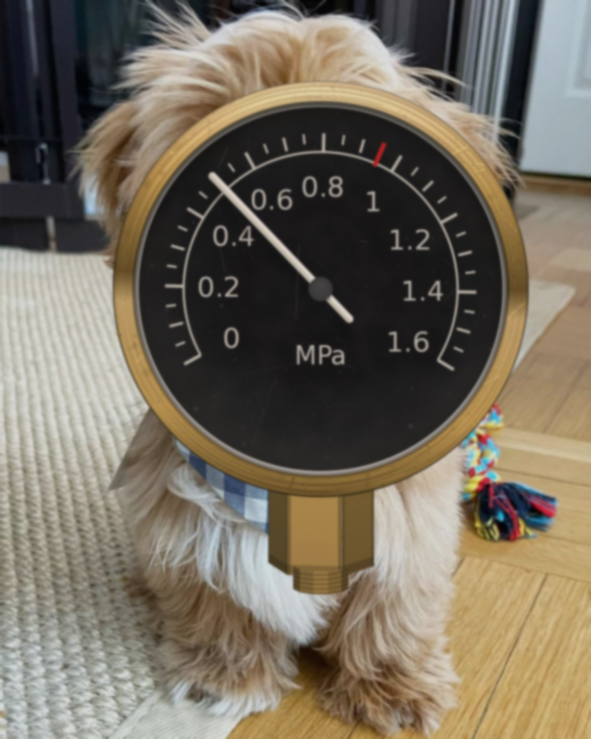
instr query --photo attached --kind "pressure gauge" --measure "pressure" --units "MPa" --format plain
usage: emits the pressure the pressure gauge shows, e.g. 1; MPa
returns 0.5; MPa
